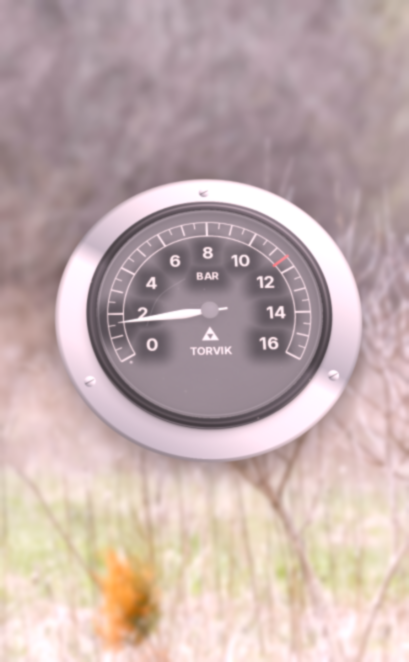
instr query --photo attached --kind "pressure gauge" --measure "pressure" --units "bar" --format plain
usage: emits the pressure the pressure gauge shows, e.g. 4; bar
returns 1.5; bar
